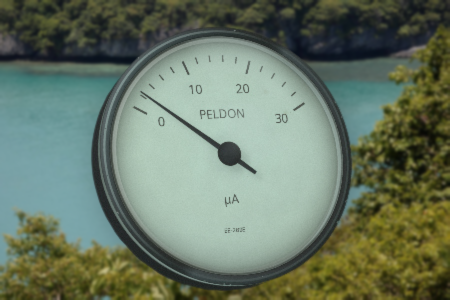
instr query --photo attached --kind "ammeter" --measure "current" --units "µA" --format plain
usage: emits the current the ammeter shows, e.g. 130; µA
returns 2; µA
